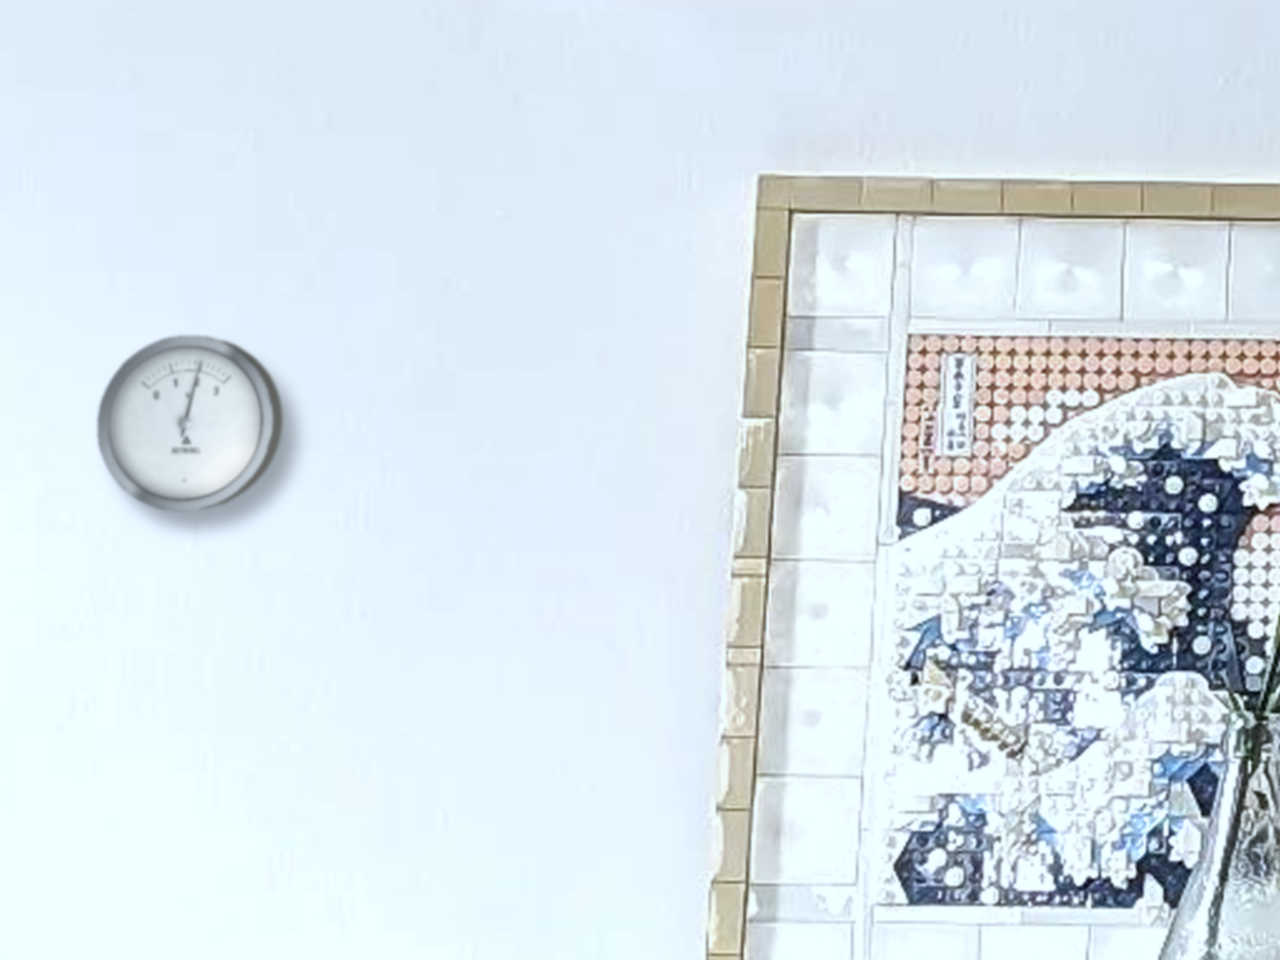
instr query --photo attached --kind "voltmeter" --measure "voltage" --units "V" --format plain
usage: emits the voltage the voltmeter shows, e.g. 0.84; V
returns 2; V
